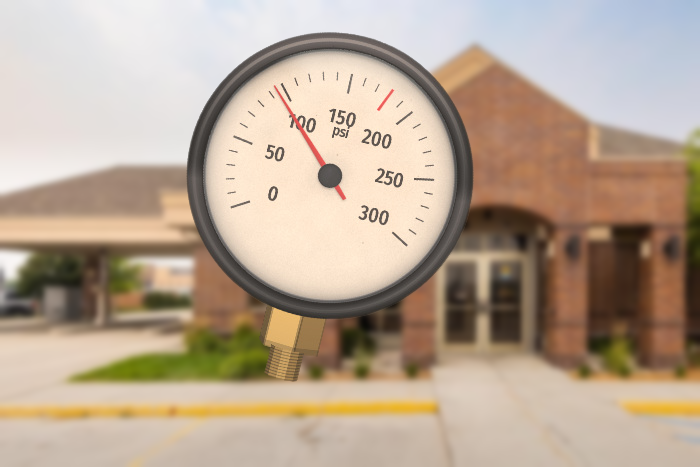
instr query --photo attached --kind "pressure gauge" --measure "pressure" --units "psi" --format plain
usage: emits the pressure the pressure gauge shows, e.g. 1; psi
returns 95; psi
